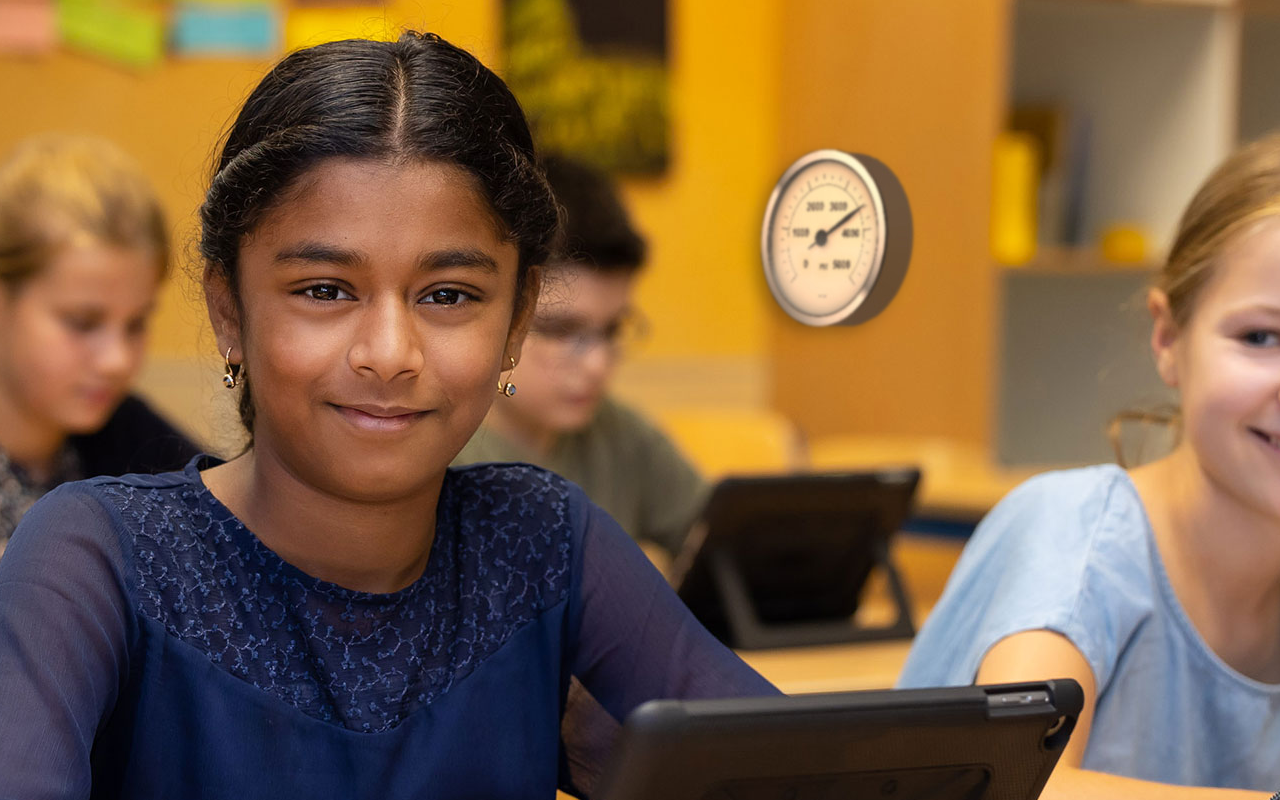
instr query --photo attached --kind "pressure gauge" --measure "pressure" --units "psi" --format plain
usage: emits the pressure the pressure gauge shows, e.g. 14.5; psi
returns 3600; psi
